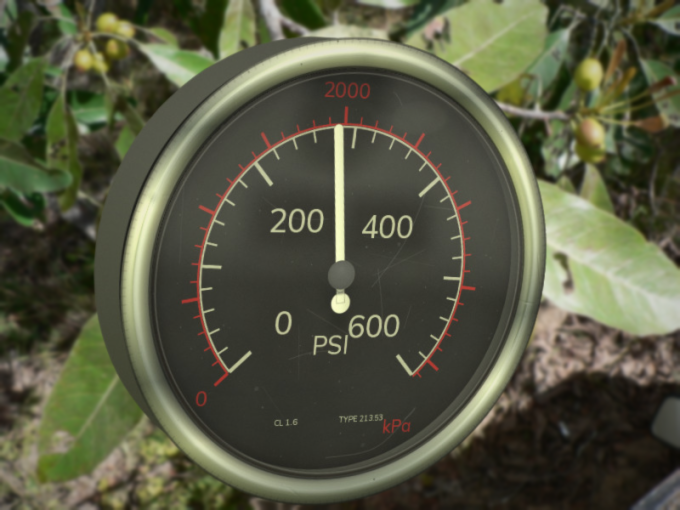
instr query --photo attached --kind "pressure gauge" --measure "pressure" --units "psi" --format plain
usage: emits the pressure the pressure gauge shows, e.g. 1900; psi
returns 280; psi
